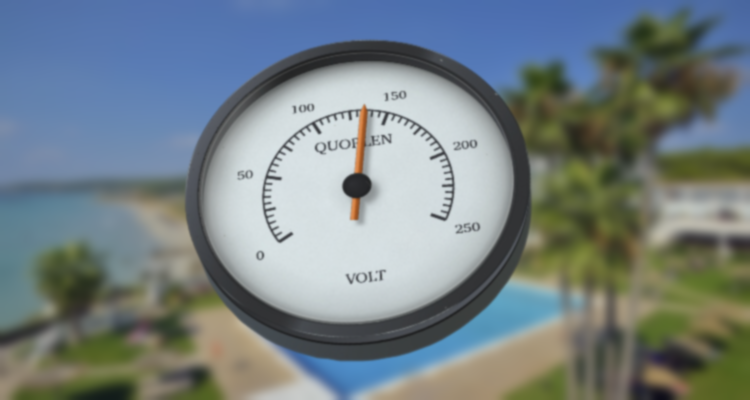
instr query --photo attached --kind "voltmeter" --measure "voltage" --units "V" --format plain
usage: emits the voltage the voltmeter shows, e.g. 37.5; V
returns 135; V
